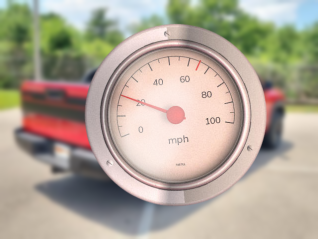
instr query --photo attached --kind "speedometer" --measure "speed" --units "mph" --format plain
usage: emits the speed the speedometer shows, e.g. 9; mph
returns 20; mph
